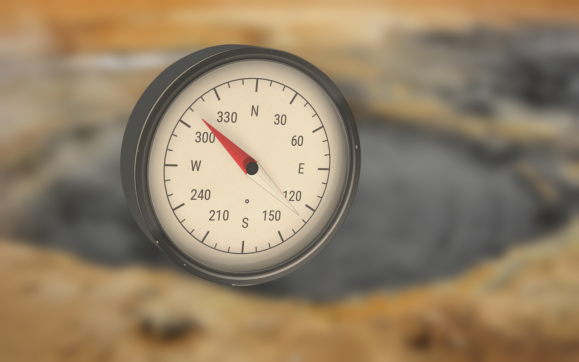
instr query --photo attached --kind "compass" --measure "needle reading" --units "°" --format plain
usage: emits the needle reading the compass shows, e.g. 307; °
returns 310; °
